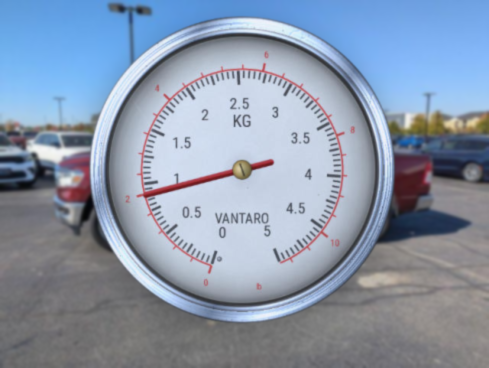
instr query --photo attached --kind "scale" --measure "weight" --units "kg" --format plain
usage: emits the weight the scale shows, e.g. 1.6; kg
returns 0.9; kg
